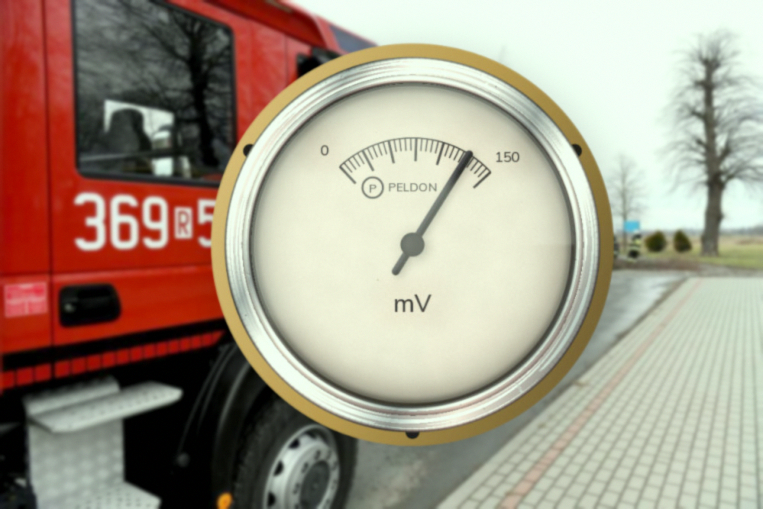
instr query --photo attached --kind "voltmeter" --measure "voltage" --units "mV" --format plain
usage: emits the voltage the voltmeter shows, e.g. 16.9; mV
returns 125; mV
